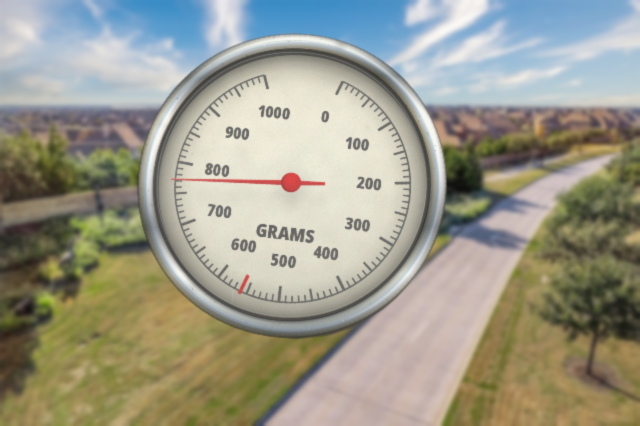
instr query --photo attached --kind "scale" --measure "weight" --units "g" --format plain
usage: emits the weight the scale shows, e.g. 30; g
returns 770; g
